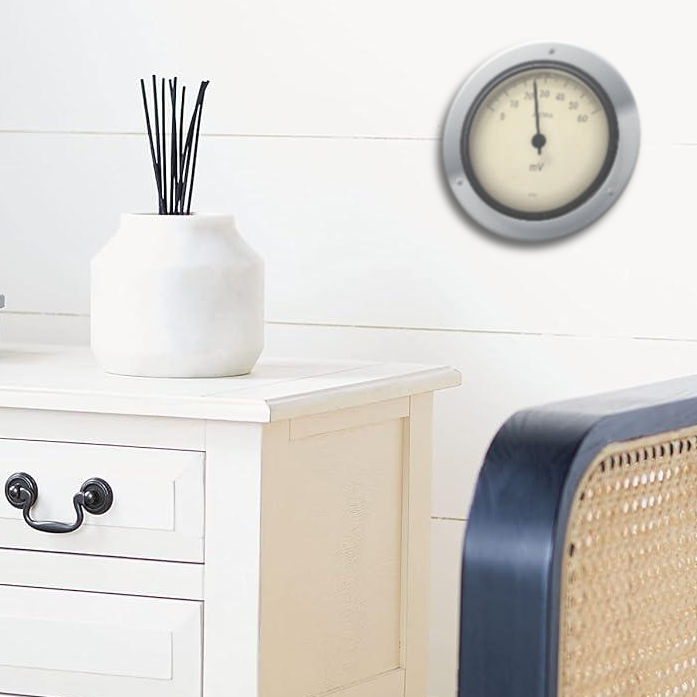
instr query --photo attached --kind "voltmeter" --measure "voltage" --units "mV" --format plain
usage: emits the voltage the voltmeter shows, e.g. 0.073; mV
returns 25; mV
